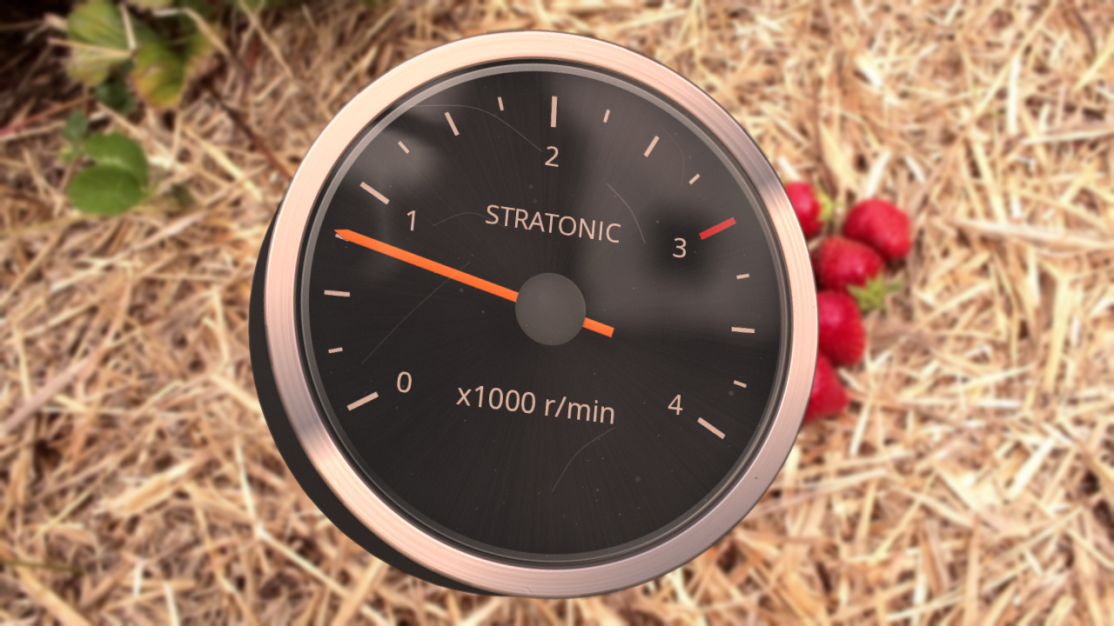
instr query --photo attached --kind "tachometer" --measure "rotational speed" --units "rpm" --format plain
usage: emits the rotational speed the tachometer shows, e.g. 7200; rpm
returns 750; rpm
